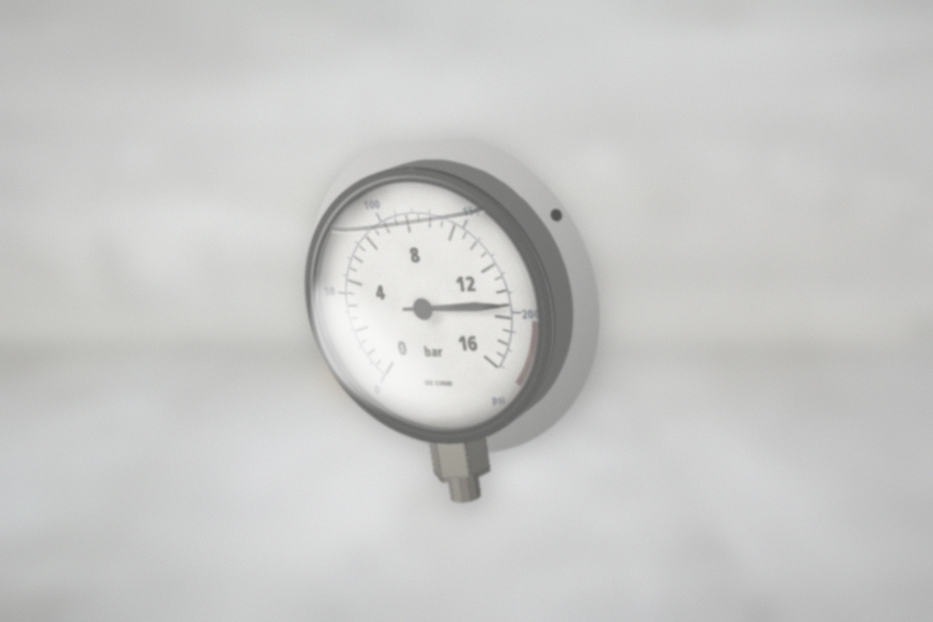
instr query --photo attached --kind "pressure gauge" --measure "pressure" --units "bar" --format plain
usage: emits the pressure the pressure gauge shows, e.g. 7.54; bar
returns 13.5; bar
